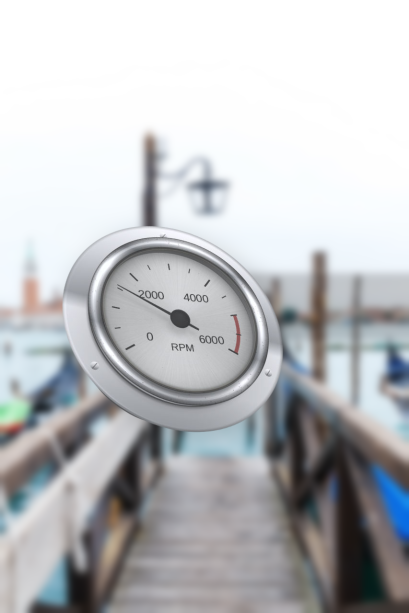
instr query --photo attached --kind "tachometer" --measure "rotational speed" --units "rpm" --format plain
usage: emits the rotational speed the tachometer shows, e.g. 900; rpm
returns 1500; rpm
